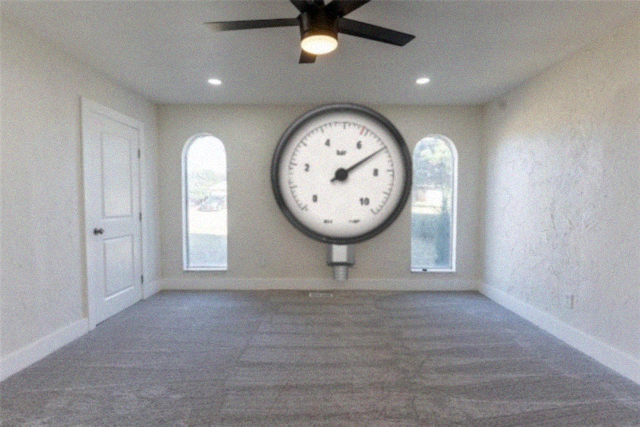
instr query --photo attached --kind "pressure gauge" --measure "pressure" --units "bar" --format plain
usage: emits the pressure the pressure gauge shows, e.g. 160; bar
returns 7; bar
